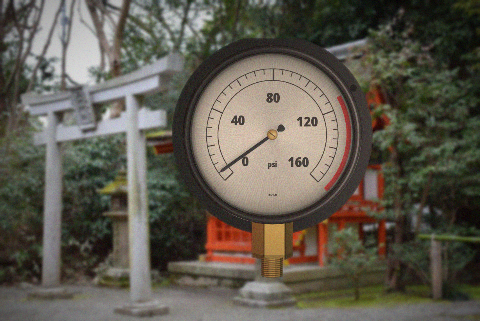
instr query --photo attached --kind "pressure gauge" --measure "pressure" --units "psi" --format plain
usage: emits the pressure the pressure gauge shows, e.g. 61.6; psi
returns 5; psi
